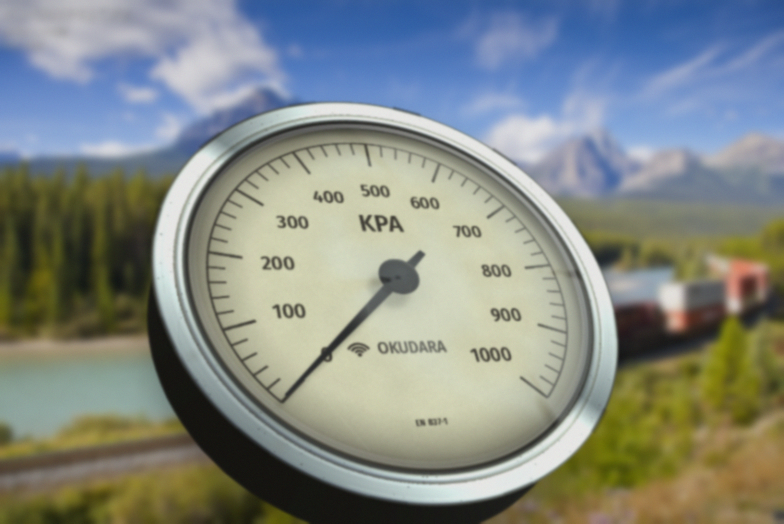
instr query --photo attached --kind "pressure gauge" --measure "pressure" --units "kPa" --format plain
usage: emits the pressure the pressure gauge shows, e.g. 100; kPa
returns 0; kPa
